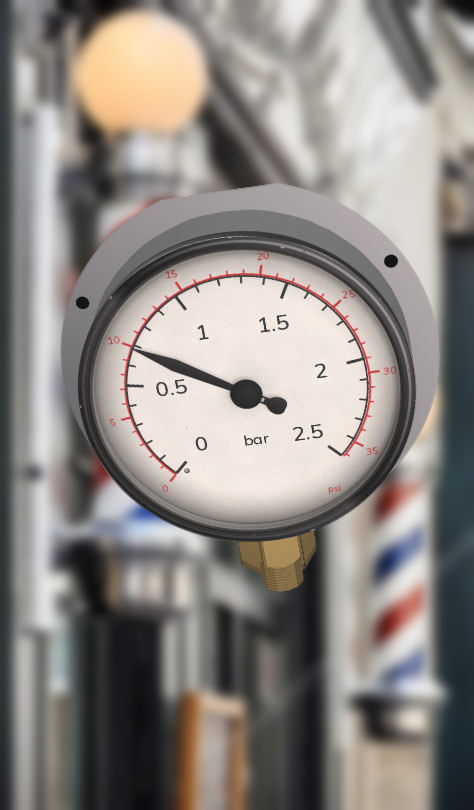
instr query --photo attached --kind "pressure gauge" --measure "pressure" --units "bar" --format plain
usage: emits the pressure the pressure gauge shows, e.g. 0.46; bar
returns 0.7; bar
